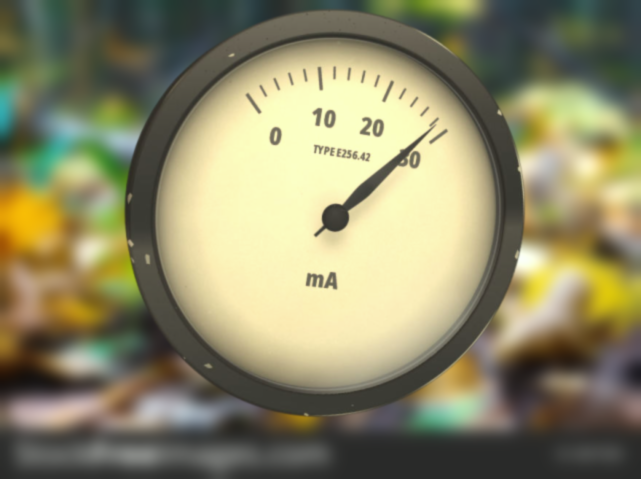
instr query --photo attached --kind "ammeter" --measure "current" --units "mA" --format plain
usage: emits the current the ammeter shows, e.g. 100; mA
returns 28; mA
